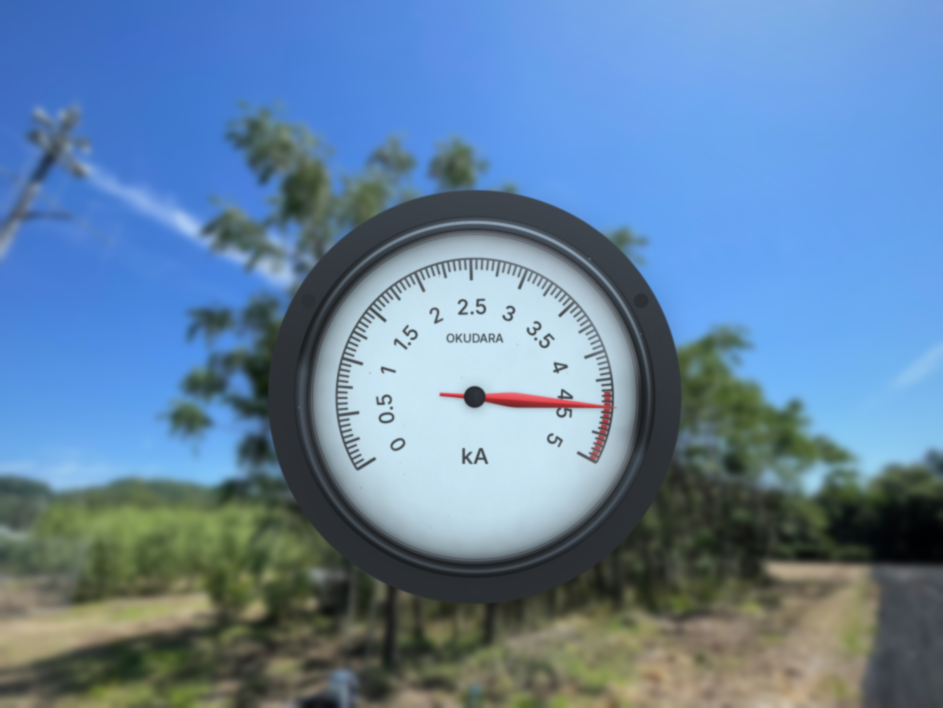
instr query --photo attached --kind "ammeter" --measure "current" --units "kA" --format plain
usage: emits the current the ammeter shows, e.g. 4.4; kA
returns 4.5; kA
